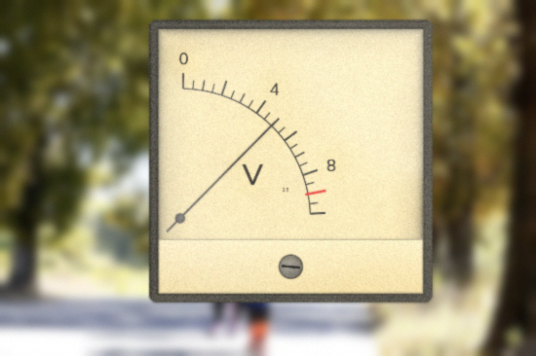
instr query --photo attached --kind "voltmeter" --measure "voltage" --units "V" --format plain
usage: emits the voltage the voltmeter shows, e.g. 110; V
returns 5; V
